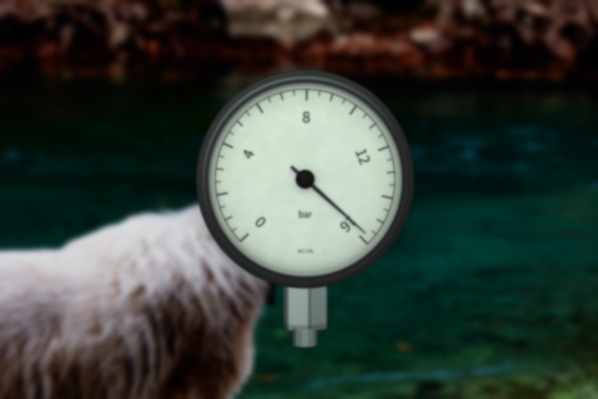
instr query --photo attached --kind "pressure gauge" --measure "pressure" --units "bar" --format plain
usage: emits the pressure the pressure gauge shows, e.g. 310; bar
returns 15.75; bar
